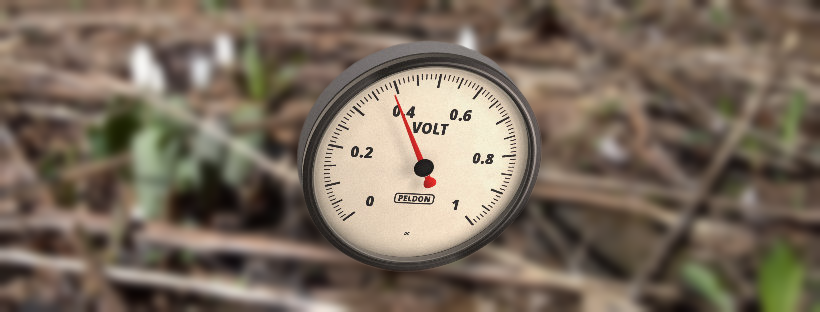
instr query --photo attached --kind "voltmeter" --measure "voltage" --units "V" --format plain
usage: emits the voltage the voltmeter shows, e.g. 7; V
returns 0.39; V
